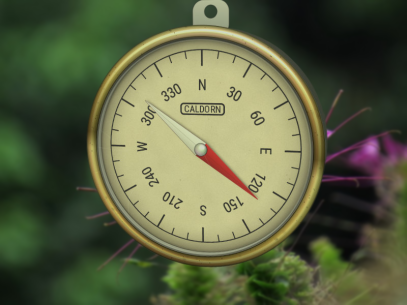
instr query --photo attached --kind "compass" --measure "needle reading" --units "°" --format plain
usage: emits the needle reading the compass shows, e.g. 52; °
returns 130; °
